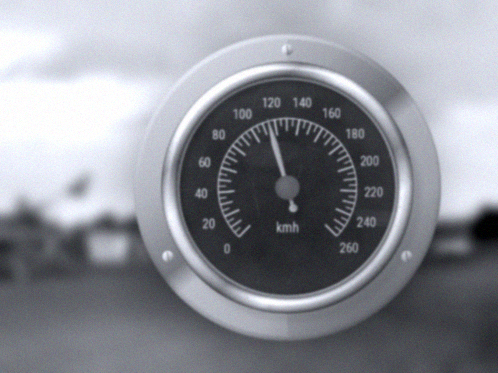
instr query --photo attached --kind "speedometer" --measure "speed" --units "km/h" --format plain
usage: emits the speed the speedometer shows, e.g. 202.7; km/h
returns 115; km/h
